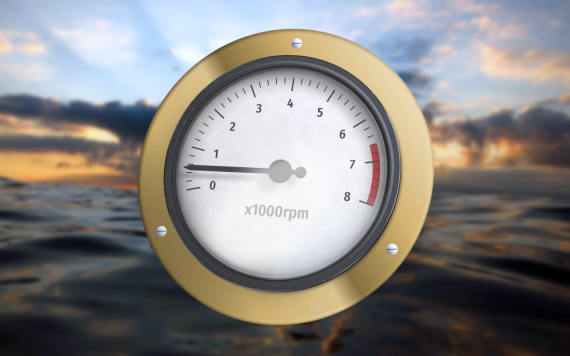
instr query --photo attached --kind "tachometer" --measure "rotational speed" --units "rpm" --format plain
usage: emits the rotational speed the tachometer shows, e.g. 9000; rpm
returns 500; rpm
